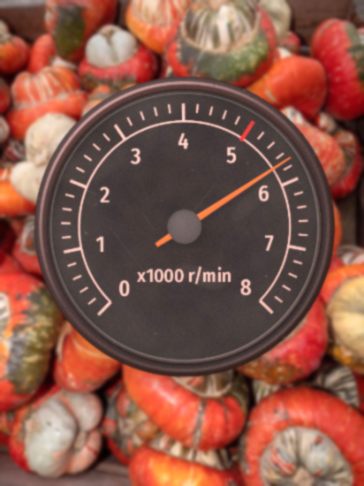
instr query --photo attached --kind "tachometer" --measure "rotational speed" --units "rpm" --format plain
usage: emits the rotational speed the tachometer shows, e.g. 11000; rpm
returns 5700; rpm
